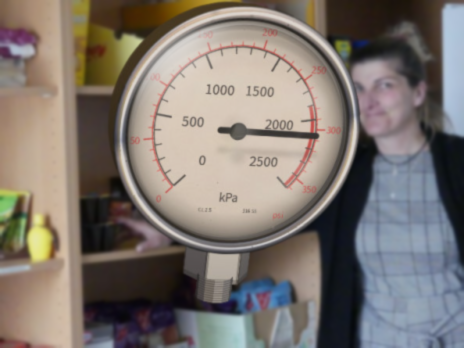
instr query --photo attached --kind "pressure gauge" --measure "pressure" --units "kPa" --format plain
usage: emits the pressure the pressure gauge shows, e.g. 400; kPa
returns 2100; kPa
